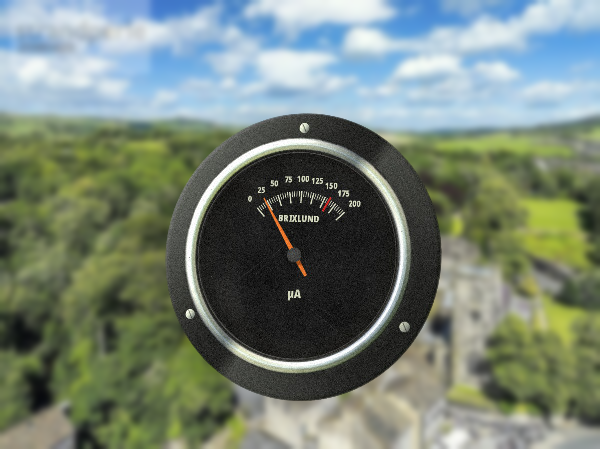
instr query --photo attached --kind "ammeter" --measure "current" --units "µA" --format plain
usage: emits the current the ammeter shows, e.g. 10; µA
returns 25; µA
